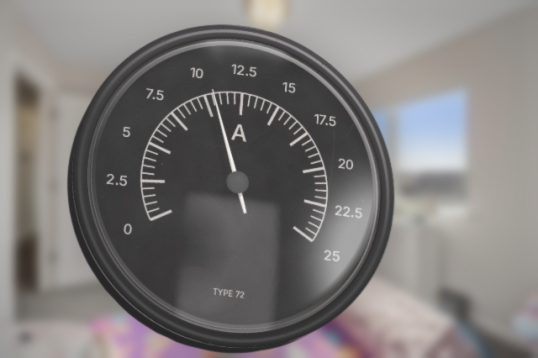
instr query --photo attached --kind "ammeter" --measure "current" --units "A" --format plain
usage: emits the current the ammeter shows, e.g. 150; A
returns 10.5; A
